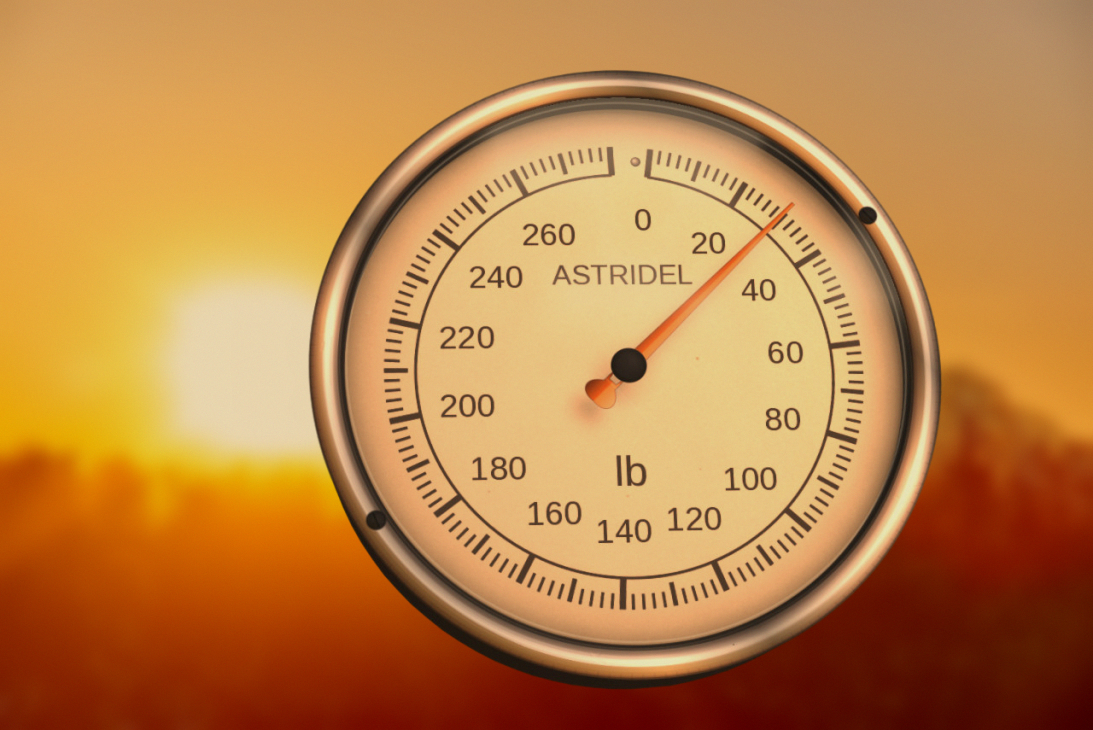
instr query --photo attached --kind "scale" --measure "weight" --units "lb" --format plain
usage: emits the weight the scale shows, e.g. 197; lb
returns 30; lb
